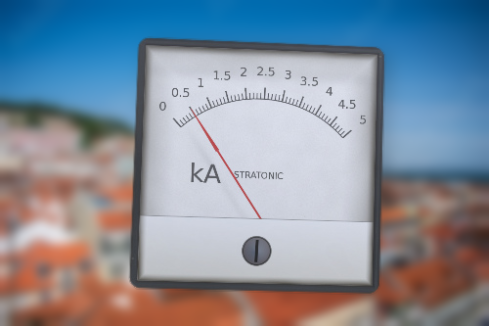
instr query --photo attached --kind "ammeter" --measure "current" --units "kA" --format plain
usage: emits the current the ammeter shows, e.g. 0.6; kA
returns 0.5; kA
